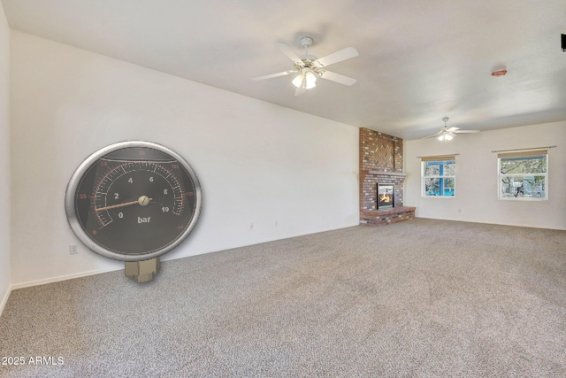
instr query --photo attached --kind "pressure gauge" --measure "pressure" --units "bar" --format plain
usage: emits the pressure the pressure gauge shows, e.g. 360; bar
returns 1; bar
